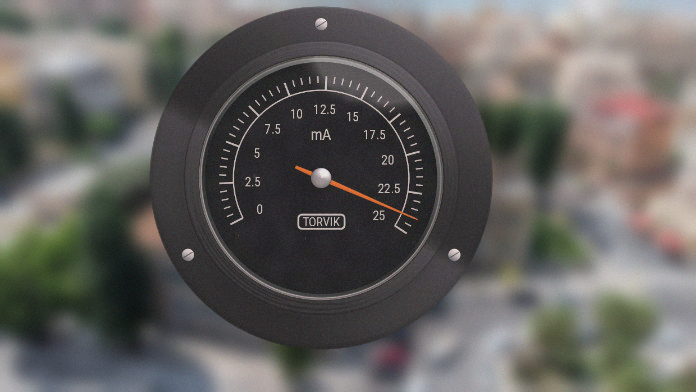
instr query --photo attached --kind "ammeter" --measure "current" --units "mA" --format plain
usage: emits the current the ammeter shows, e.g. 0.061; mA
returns 24; mA
